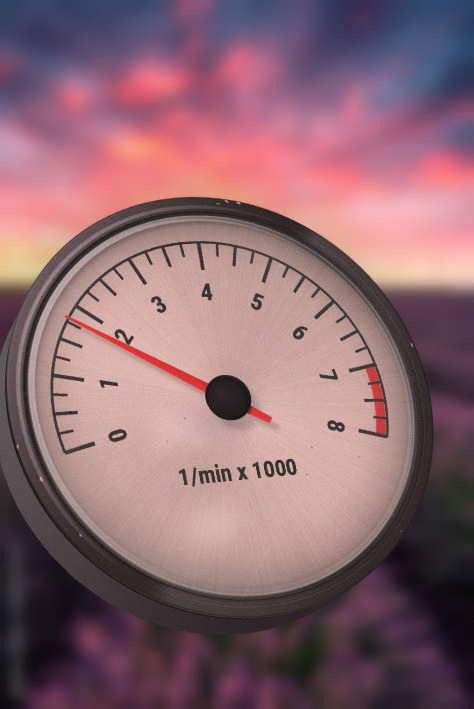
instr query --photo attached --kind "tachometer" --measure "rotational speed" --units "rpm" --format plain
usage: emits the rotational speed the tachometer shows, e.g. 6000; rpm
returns 1750; rpm
